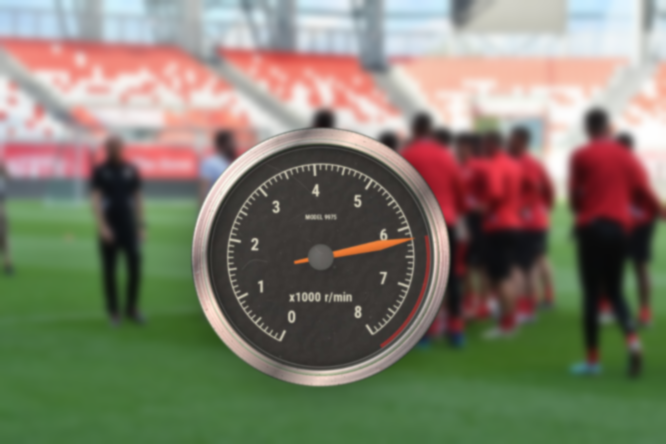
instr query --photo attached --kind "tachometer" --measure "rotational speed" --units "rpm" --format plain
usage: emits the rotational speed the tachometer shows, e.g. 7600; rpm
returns 6200; rpm
